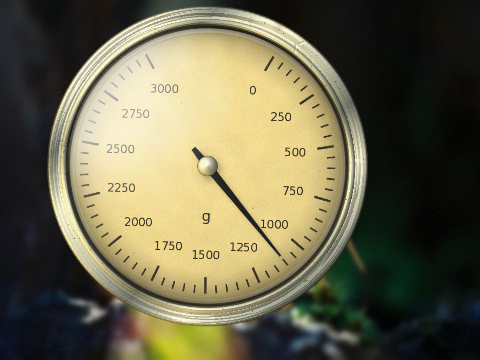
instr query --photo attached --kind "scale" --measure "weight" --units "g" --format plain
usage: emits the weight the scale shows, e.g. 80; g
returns 1100; g
